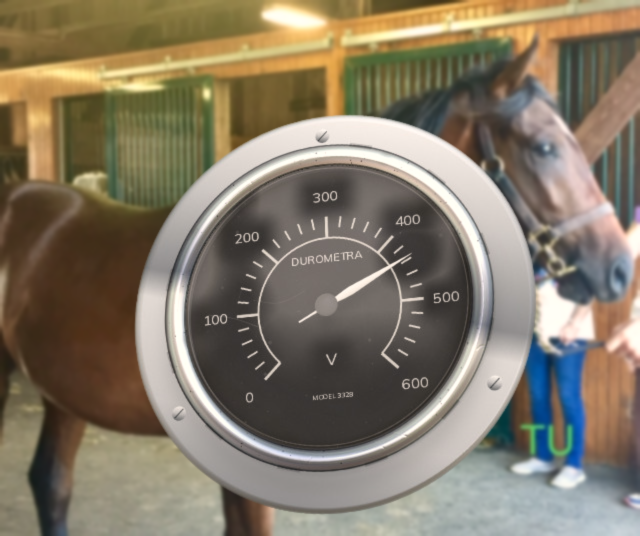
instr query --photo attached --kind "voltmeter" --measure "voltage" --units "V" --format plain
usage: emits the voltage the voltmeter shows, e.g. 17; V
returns 440; V
